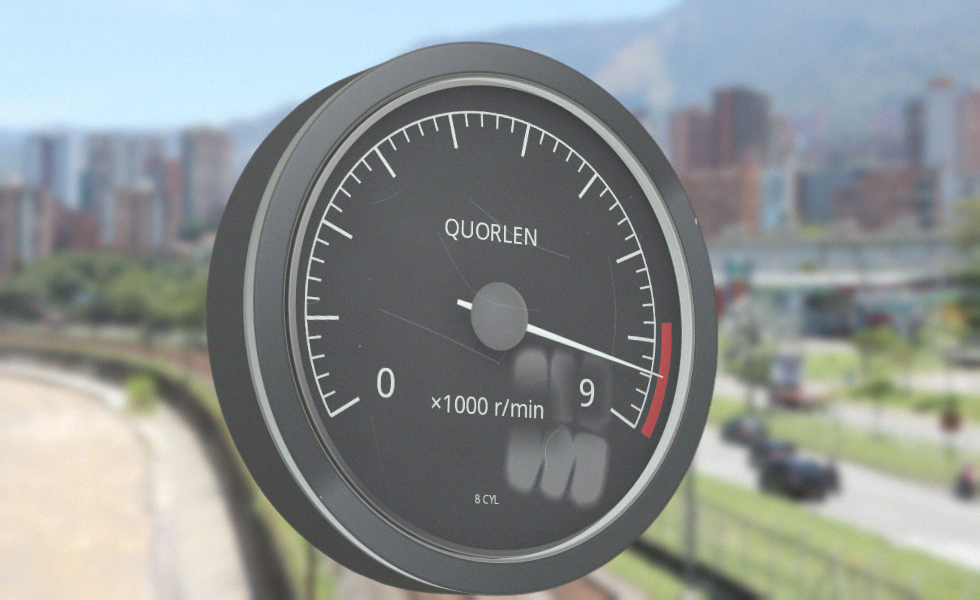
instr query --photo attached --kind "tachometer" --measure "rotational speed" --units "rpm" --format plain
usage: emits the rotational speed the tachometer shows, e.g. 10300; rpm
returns 8400; rpm
